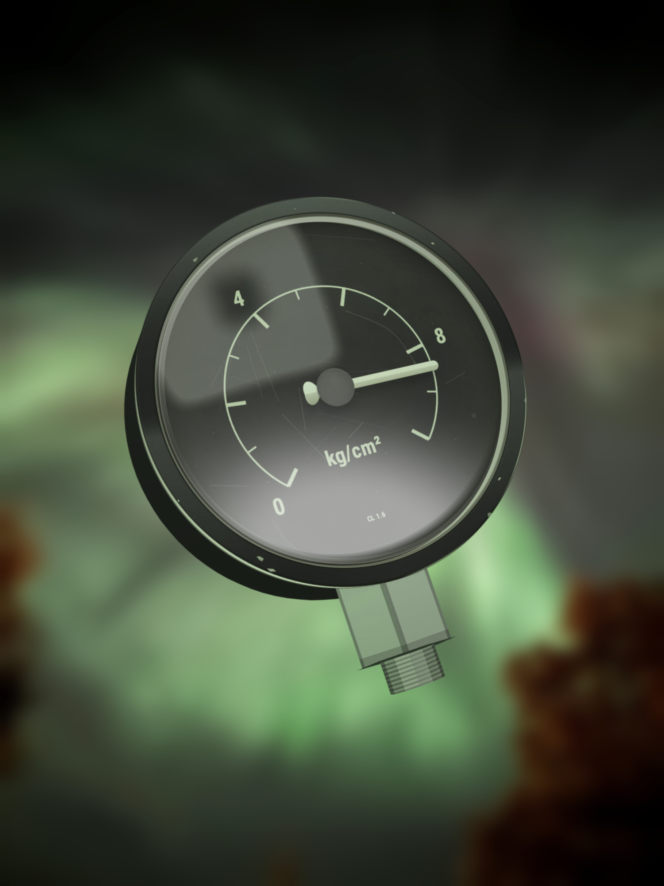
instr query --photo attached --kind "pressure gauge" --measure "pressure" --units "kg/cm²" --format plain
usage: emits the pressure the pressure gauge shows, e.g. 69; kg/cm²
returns 8.5; kg/cm²
